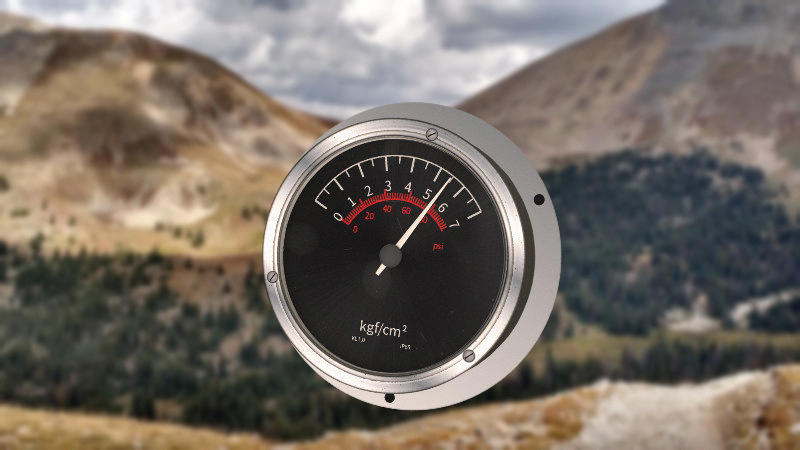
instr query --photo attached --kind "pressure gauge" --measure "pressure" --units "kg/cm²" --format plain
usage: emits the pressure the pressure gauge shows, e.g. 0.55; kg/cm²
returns 5.5; kg/cm²
